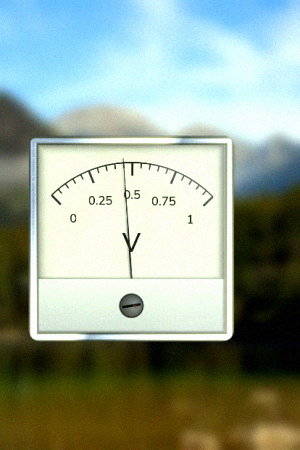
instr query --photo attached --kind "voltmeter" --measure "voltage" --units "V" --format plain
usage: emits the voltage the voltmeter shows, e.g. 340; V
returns 0.45; V
